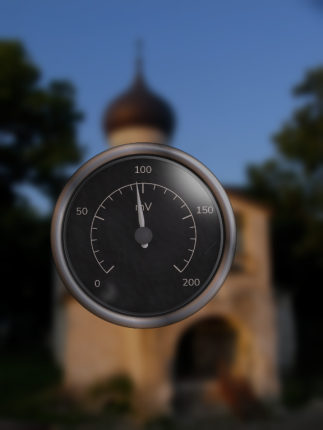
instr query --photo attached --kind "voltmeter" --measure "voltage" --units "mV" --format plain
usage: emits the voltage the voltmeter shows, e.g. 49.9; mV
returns 95; mV
